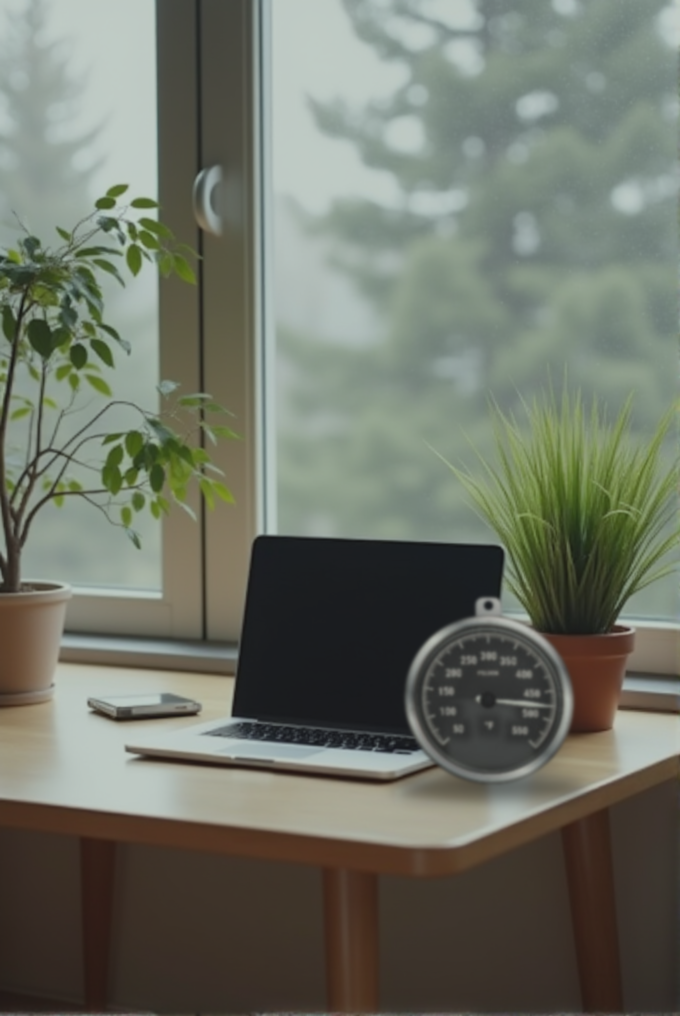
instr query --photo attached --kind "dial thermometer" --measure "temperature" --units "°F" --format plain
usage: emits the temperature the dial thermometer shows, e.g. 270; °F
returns 475; °F
